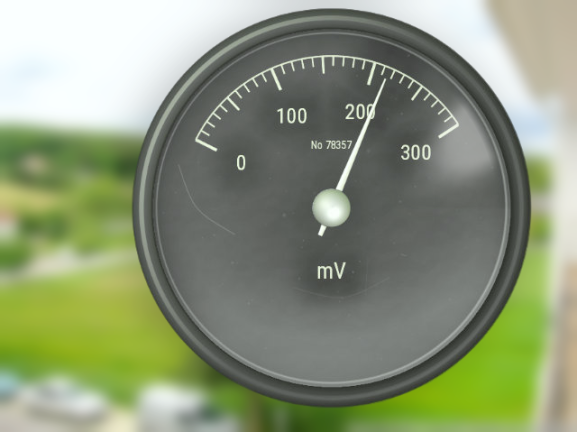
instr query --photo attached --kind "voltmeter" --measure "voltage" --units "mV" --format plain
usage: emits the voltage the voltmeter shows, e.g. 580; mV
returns 215; mV
